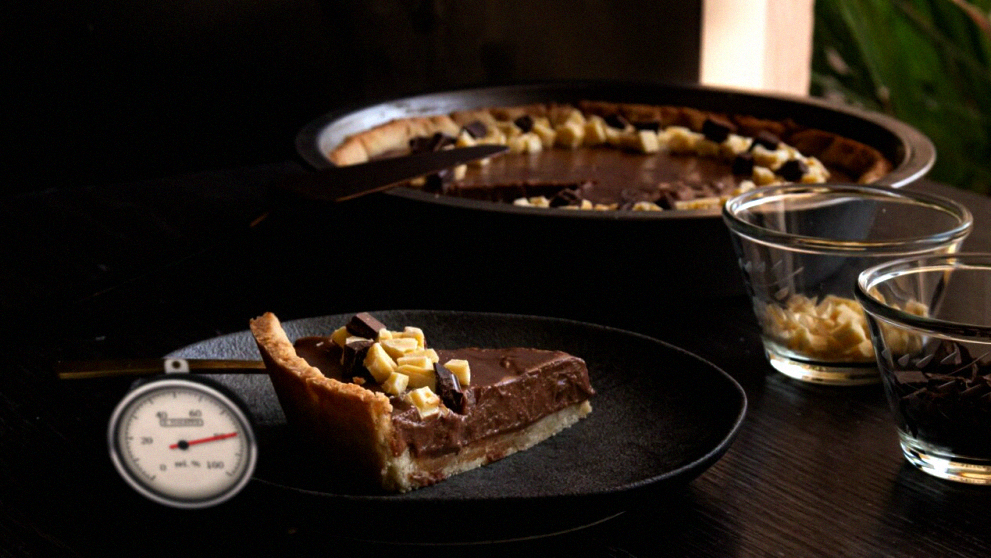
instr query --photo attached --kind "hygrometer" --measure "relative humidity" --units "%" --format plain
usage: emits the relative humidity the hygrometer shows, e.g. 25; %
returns 80; %
